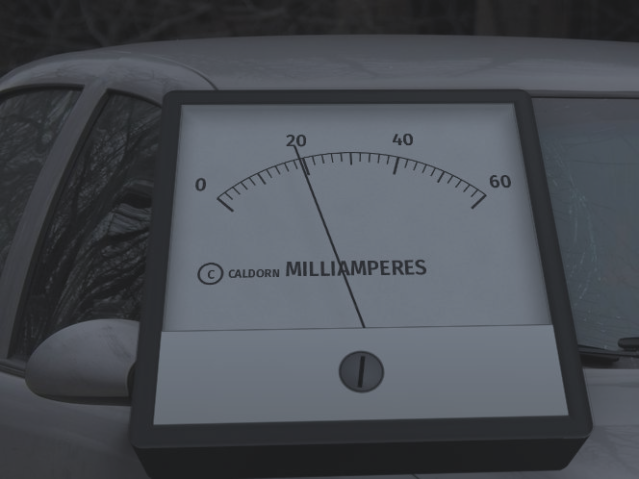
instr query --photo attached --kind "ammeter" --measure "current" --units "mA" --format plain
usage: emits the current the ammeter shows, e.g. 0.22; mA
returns 19; mA
